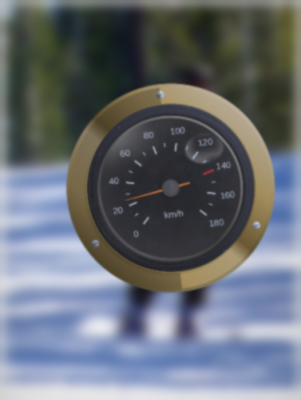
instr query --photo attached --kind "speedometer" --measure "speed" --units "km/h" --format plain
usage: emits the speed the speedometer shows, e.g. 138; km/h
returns 25; km/h
